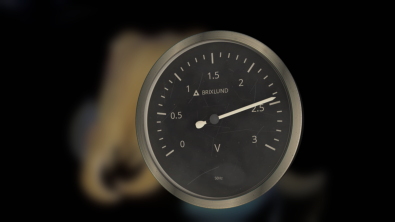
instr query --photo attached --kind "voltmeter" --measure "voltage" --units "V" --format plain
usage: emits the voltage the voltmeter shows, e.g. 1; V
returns 2.45; V
